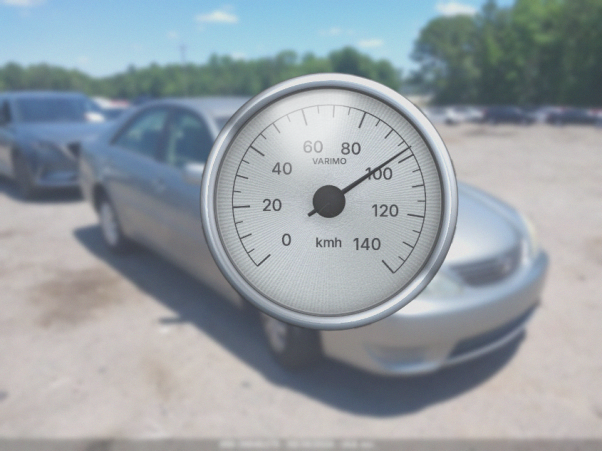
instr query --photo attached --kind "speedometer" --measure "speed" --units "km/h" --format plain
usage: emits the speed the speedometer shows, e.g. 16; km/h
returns 97.5; km/h
